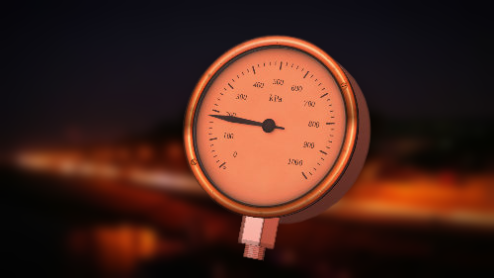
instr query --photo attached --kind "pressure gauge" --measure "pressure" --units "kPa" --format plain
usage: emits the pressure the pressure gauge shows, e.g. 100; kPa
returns 180; kPa
